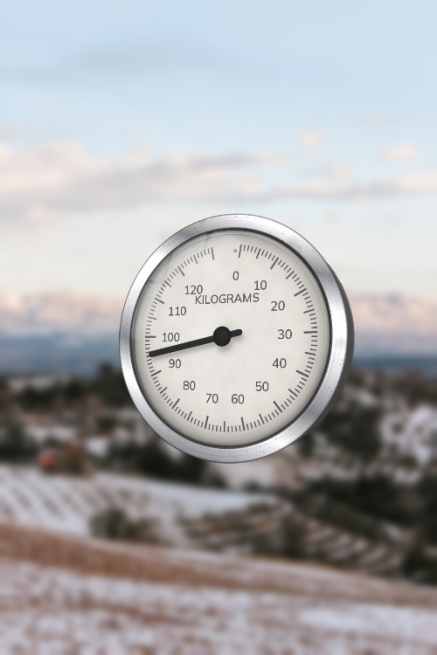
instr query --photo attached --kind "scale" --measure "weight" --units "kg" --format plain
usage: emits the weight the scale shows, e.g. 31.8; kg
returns 95; kg
